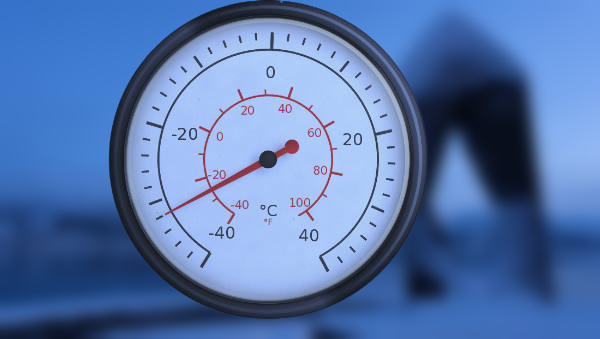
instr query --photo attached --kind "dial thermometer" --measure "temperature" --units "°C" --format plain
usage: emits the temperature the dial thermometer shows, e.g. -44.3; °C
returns -32; °C
